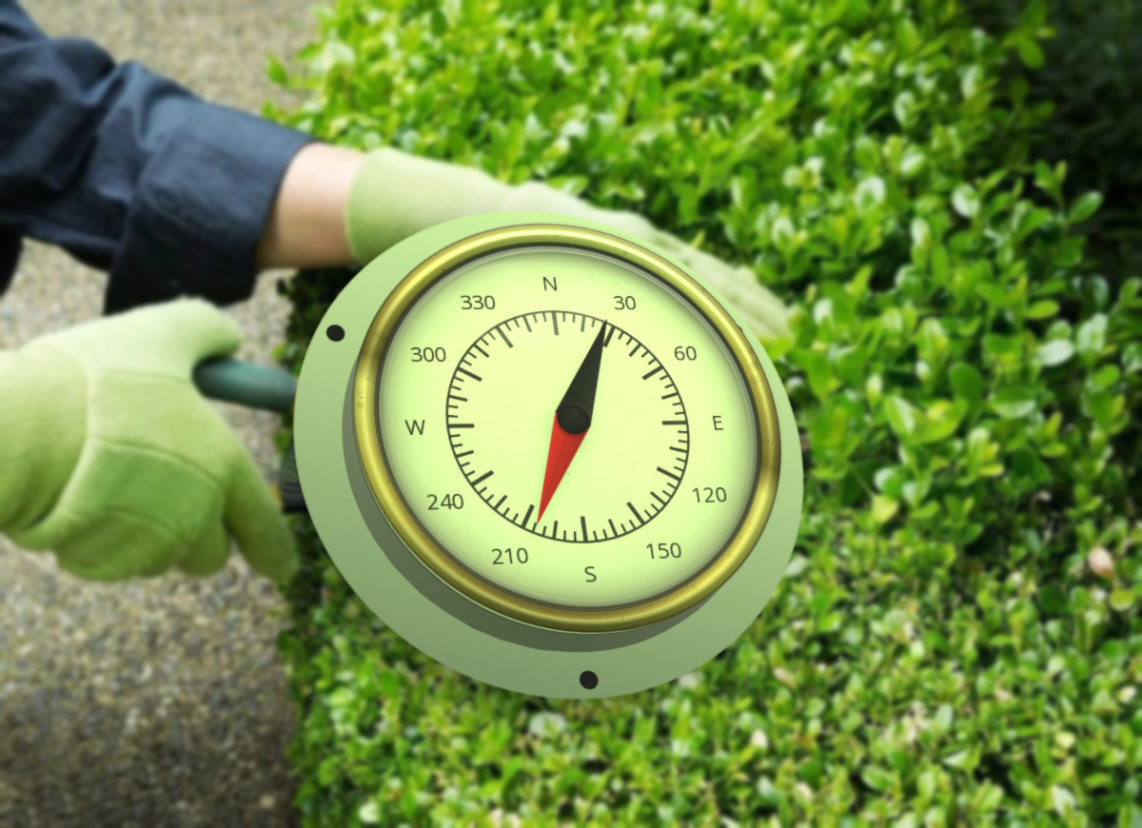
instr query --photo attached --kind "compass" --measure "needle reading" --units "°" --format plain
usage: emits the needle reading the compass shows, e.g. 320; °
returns 205; °
